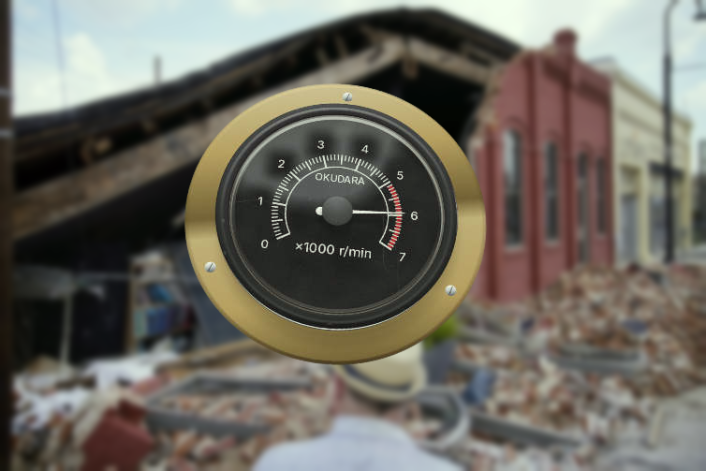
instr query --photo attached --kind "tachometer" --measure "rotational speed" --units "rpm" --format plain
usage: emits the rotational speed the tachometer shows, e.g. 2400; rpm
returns 6000; rpm
